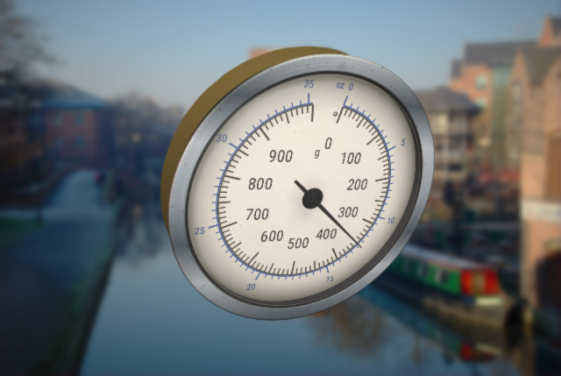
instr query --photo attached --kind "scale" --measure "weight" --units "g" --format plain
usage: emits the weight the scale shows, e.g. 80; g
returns 350; g
